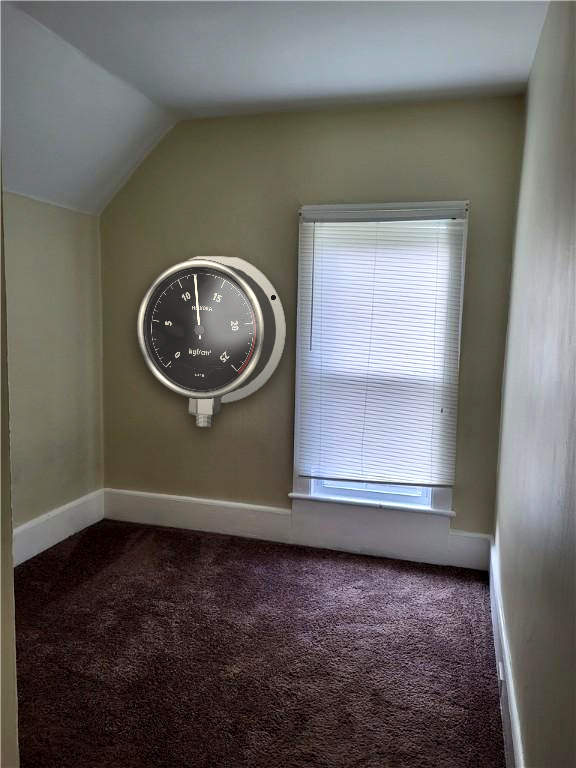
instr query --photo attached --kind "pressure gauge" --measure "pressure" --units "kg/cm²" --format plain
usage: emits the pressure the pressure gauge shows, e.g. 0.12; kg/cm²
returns 12; kg/cm²
